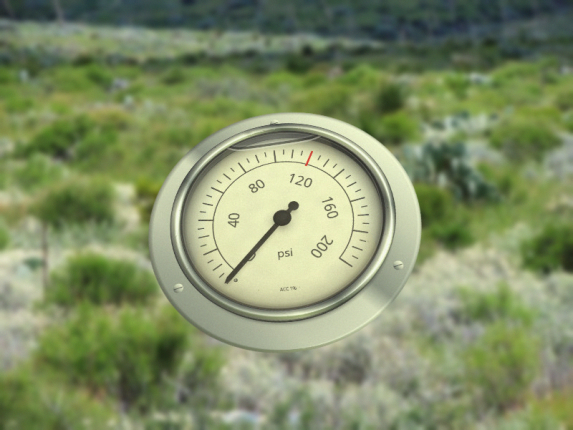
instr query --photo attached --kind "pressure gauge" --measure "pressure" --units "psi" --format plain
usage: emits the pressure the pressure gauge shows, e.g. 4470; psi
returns 0; psi
